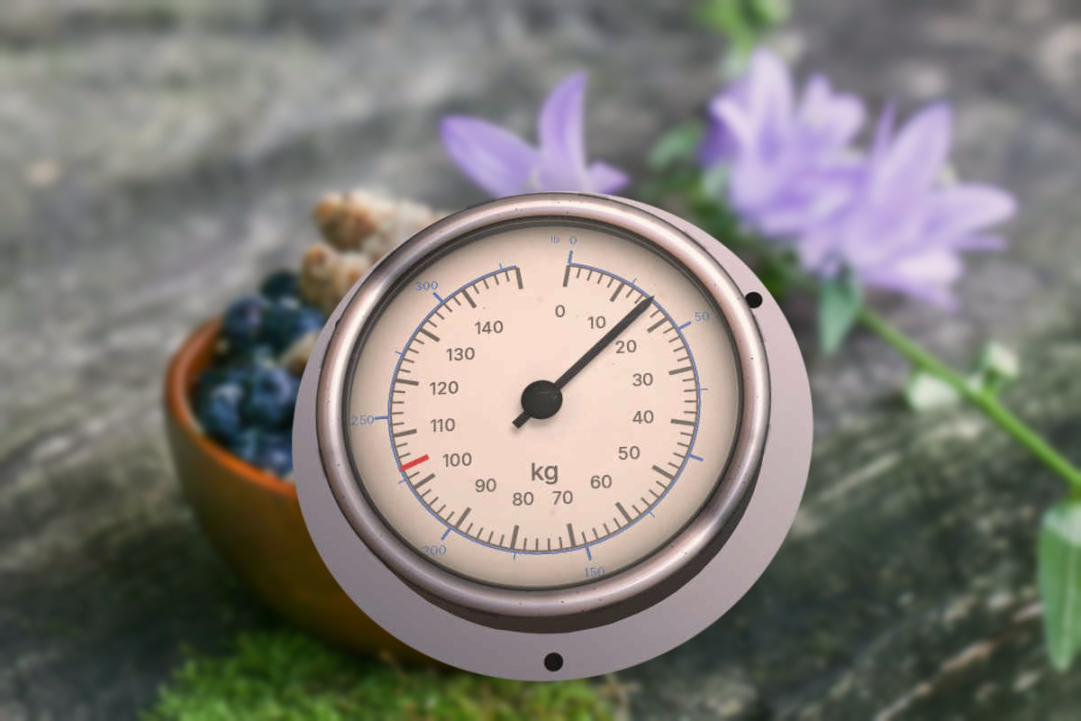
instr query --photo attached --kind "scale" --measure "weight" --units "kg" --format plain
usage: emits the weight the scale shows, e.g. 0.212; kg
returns 16; kg
